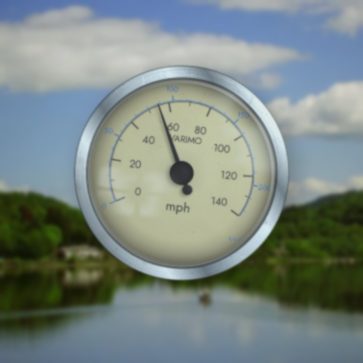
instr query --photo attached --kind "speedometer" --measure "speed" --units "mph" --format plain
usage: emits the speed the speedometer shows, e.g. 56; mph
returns 55; mph
